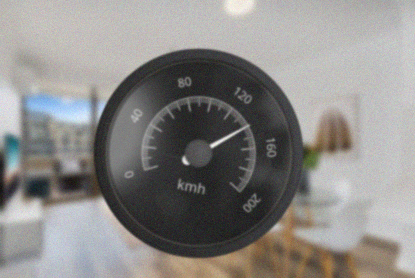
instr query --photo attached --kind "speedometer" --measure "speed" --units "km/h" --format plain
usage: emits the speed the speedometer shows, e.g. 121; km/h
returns 140; km/h
